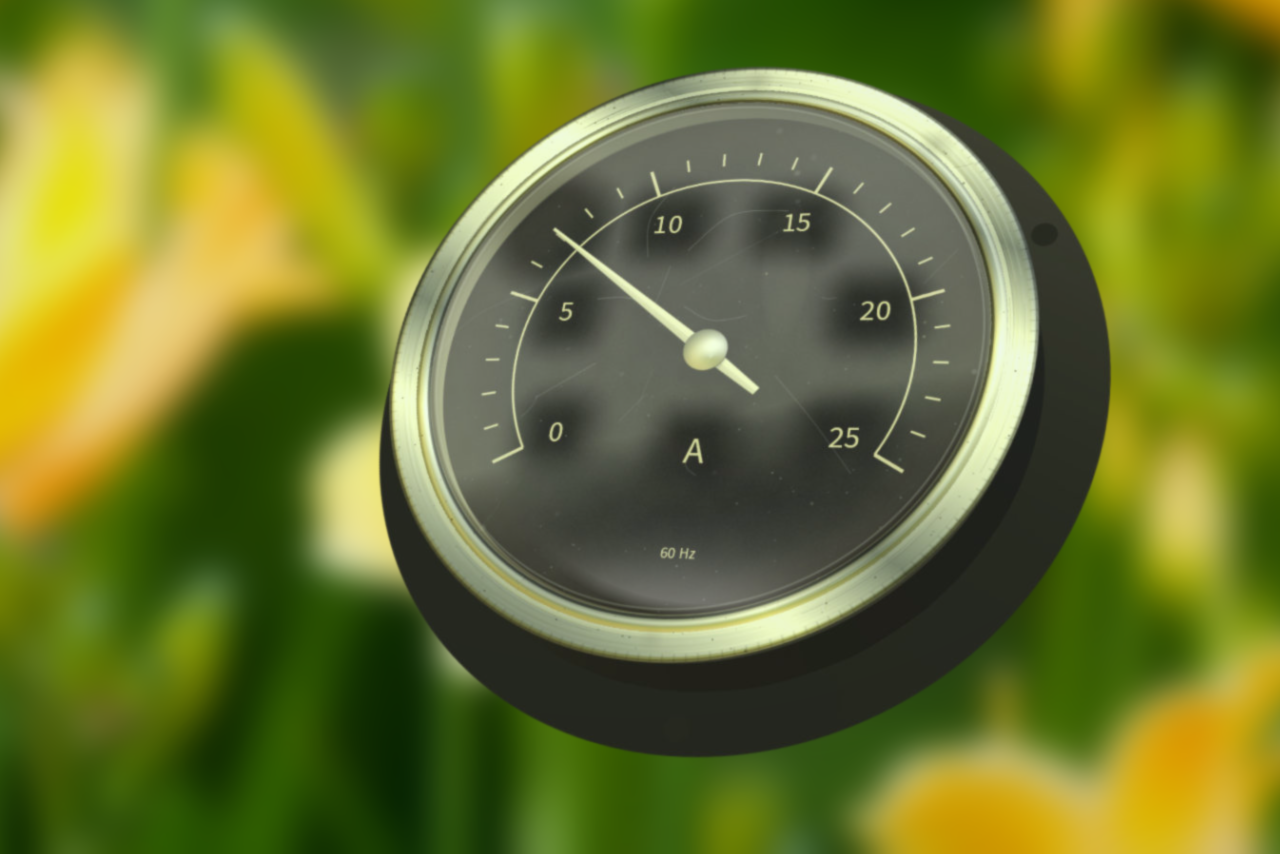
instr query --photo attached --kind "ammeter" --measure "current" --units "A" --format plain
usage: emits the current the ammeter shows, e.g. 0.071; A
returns 7; A
